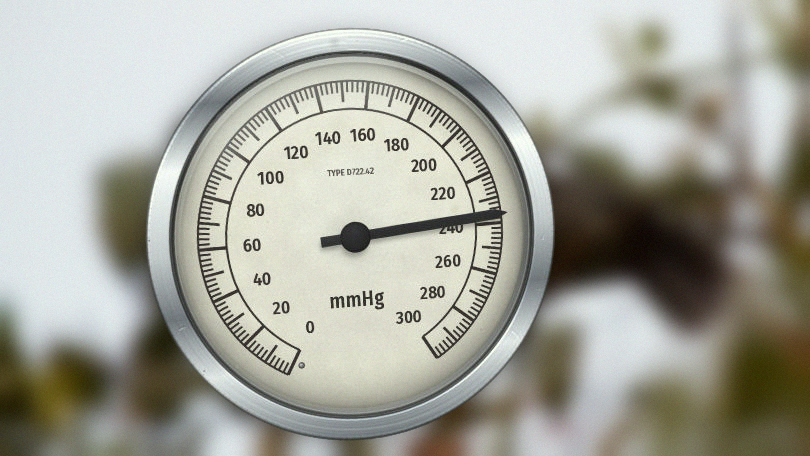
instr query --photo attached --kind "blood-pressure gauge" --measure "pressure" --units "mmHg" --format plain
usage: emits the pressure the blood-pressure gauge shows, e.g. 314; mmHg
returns 236; mmHg
